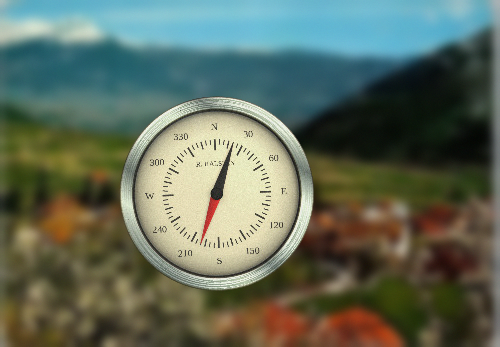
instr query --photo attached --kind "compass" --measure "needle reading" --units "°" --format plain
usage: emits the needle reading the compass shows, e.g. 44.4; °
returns 200; °
